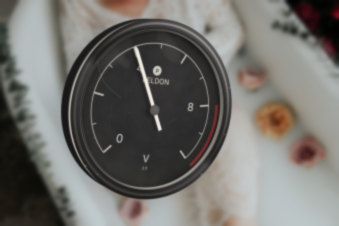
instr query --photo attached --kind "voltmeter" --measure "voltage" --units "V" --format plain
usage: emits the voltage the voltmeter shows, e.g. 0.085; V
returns 4; V
